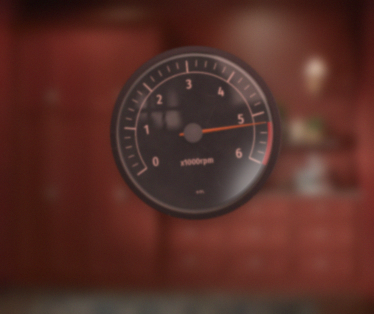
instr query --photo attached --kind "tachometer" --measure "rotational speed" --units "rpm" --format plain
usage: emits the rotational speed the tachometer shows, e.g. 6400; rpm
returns 5200; rpm
